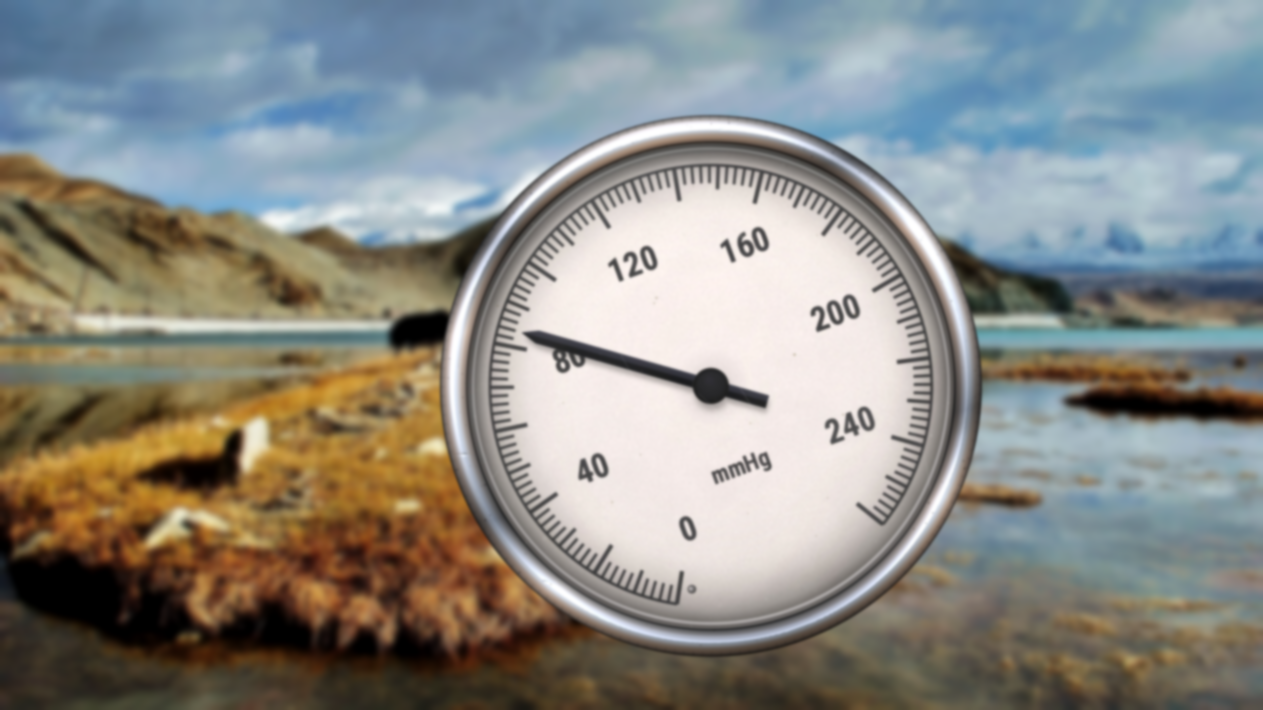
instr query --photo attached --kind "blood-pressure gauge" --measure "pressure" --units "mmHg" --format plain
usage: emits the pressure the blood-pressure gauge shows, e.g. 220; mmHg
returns 84; mmHg
